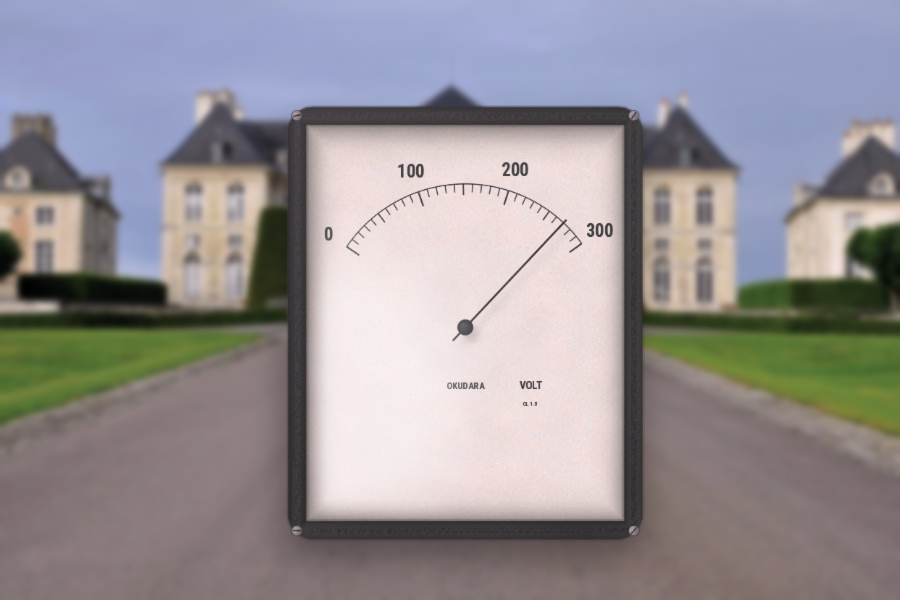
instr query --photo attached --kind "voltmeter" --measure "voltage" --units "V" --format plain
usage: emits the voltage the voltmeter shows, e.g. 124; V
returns 270; V
